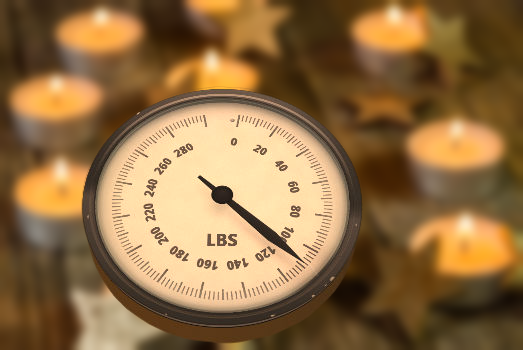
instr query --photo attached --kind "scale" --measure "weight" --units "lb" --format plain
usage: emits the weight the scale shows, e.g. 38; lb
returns 110; lb
